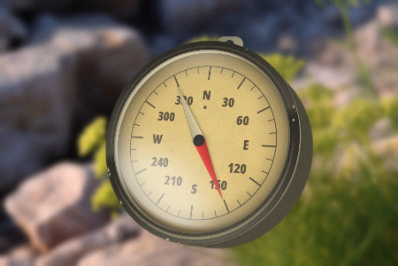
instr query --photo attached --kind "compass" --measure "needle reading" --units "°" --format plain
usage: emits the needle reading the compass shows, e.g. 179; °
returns 150; °
